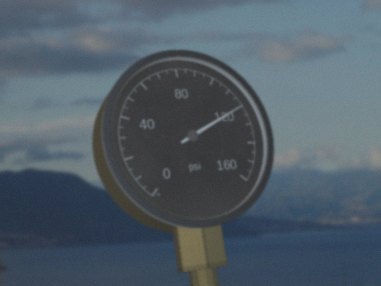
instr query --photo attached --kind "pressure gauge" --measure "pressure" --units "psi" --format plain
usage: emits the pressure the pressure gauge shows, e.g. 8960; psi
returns 120; psi
